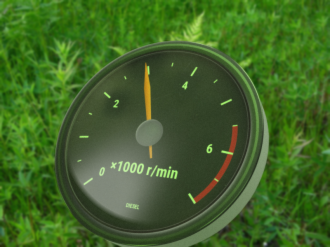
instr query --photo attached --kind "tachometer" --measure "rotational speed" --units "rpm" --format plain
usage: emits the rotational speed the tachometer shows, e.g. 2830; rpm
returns 3000; rpm
